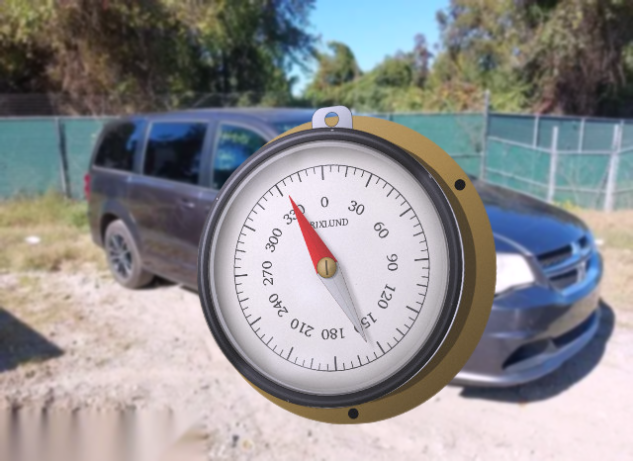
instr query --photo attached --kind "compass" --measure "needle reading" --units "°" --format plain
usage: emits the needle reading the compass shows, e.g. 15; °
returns 335; °
